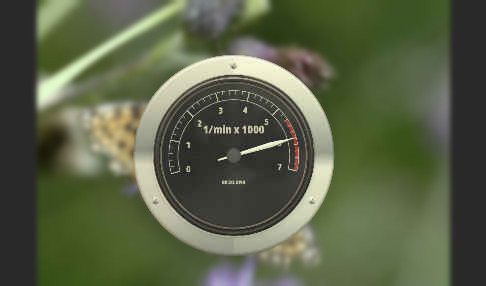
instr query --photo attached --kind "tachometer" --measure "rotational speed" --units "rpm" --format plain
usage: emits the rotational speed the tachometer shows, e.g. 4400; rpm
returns 6000; rpm
